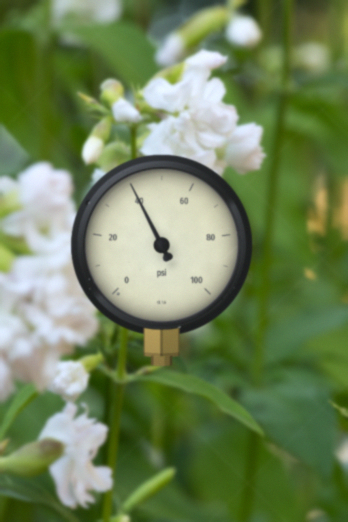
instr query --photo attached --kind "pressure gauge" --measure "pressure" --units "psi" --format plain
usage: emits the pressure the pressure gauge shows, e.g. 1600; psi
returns 40; psi
